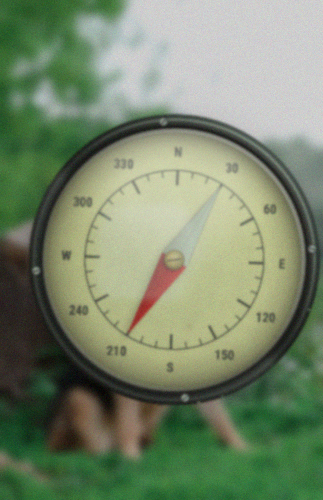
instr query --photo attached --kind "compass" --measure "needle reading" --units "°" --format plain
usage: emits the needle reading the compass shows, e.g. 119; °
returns 210; °
